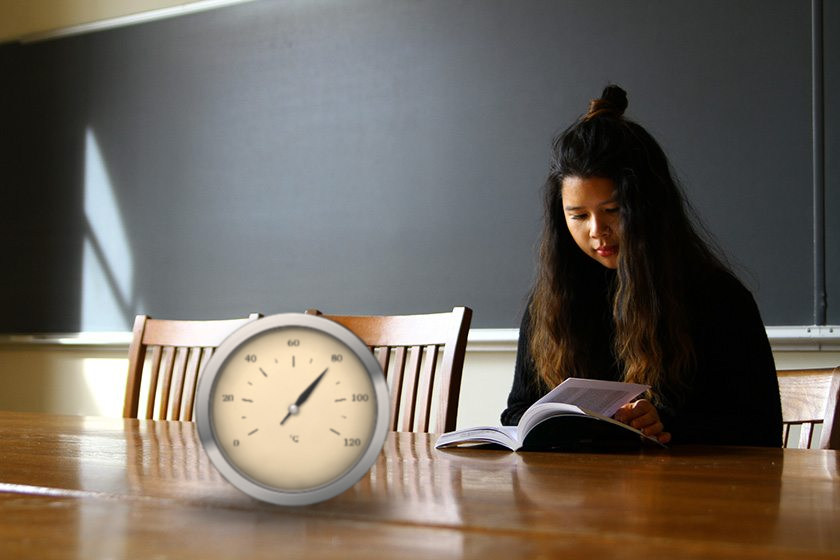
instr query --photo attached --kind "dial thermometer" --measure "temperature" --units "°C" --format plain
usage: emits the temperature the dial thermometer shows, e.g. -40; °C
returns 80; °C
